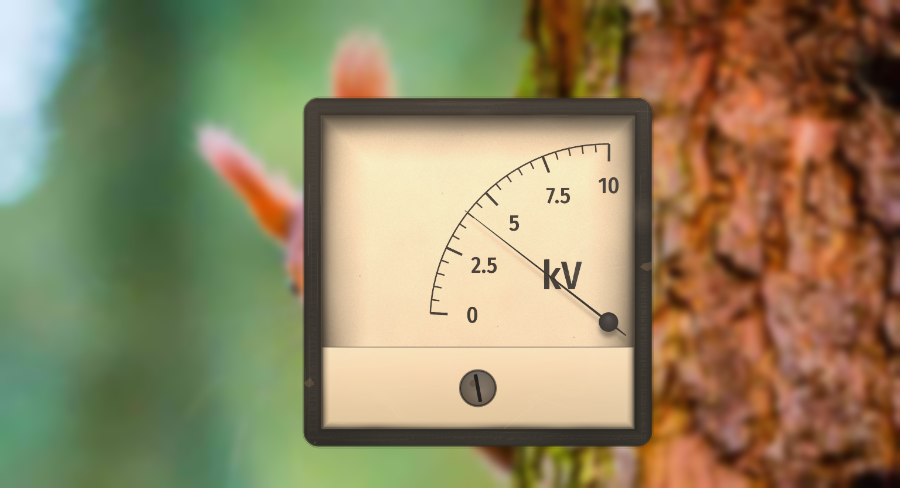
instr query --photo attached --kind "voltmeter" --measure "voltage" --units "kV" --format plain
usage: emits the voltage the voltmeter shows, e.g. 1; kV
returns 4; kV
